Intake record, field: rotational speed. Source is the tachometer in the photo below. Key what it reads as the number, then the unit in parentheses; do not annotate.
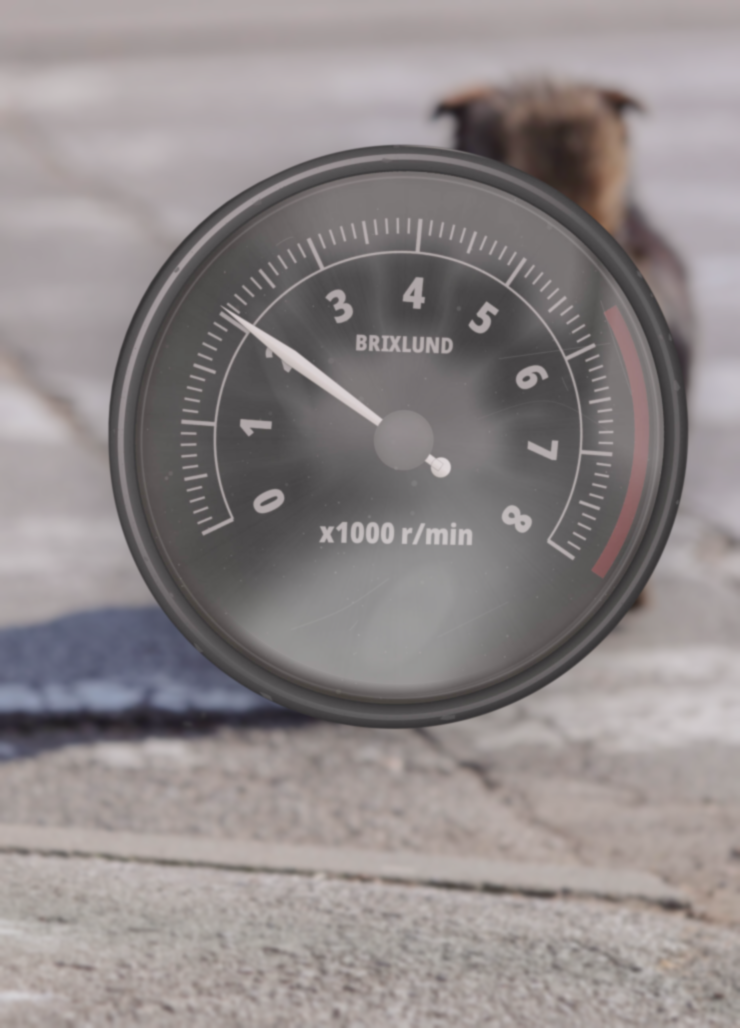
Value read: 2050 (rpm)
